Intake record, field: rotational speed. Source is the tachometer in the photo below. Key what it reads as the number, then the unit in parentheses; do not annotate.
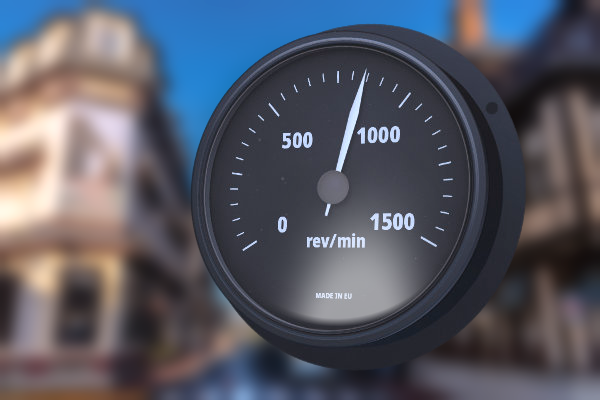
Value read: 850 (rpm)
